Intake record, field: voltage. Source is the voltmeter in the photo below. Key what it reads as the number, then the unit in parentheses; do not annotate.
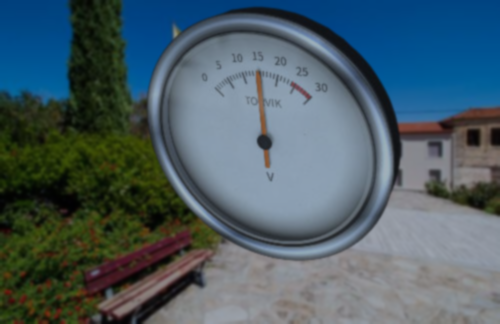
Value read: 15 (V)
